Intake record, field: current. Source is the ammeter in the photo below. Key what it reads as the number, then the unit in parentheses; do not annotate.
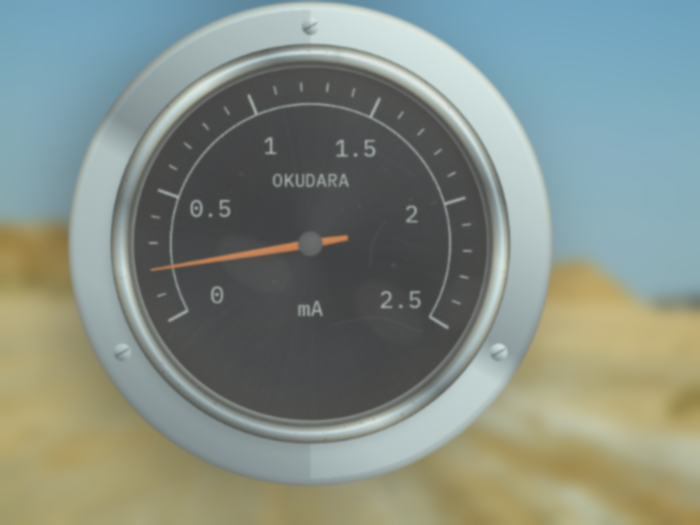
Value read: 0.2 (mA)
